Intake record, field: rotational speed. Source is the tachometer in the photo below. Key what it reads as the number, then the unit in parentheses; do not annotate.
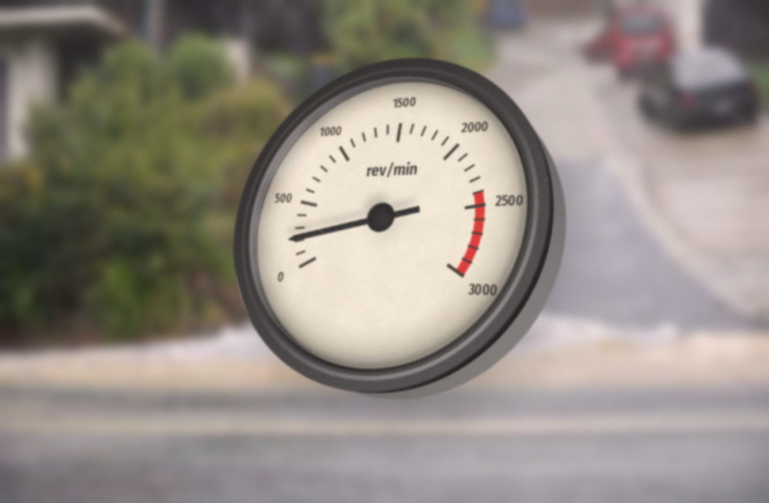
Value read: 200 (rpm)
